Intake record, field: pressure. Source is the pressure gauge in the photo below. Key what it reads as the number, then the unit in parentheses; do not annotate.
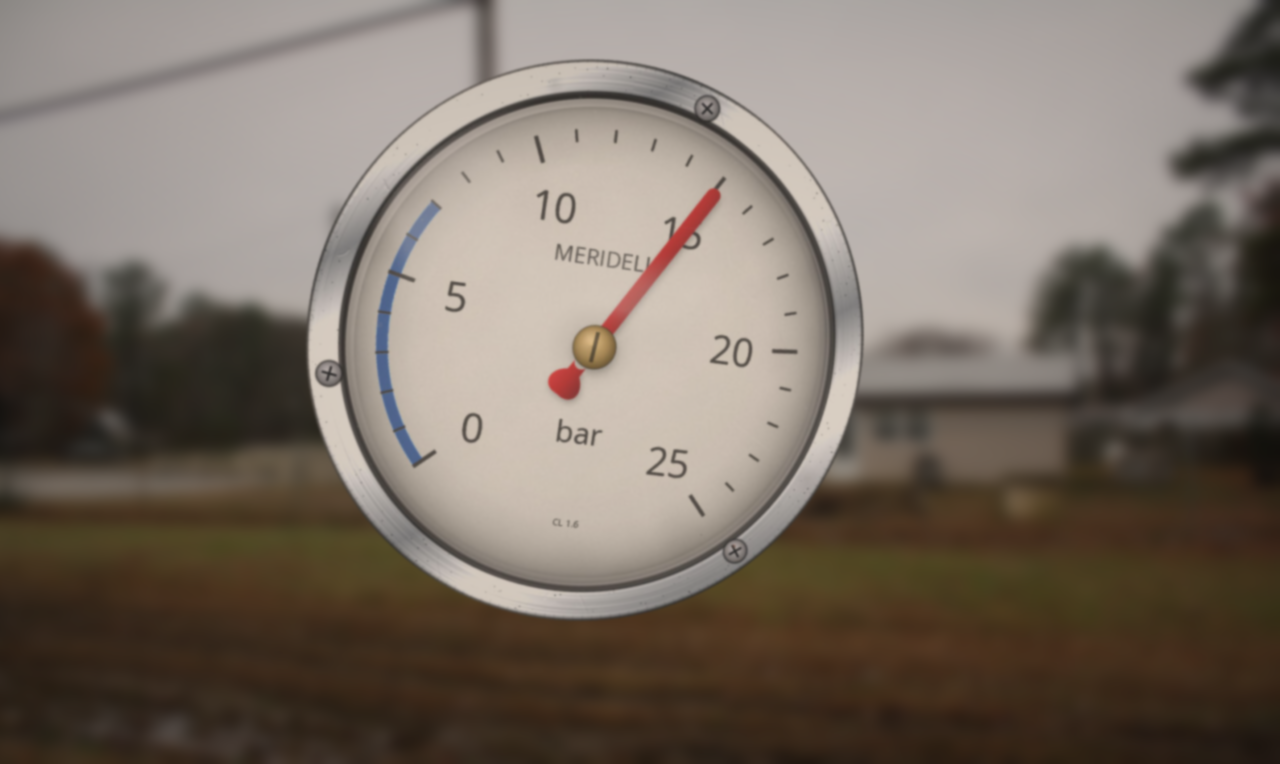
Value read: 15 (bar)
